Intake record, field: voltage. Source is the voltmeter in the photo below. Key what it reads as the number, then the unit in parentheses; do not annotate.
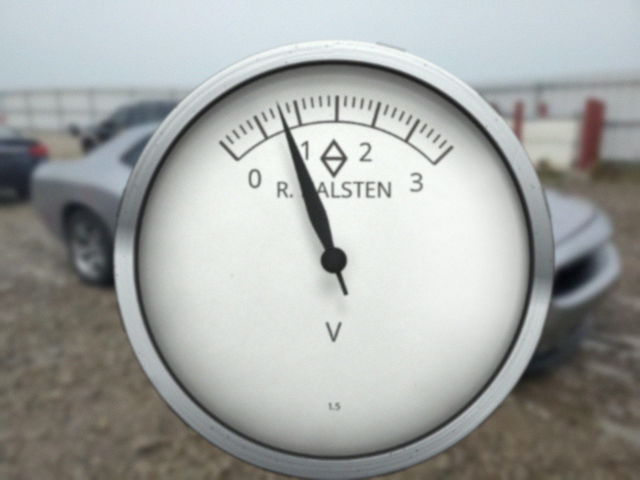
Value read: 0.8 (V)
